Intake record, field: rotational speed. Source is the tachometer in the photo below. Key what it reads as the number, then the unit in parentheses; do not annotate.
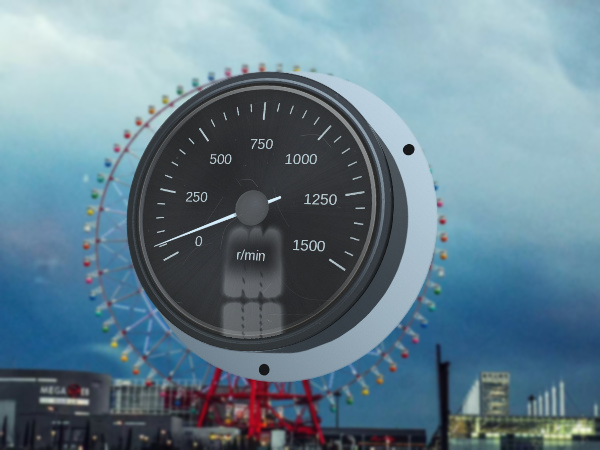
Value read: 50 (rpm)
